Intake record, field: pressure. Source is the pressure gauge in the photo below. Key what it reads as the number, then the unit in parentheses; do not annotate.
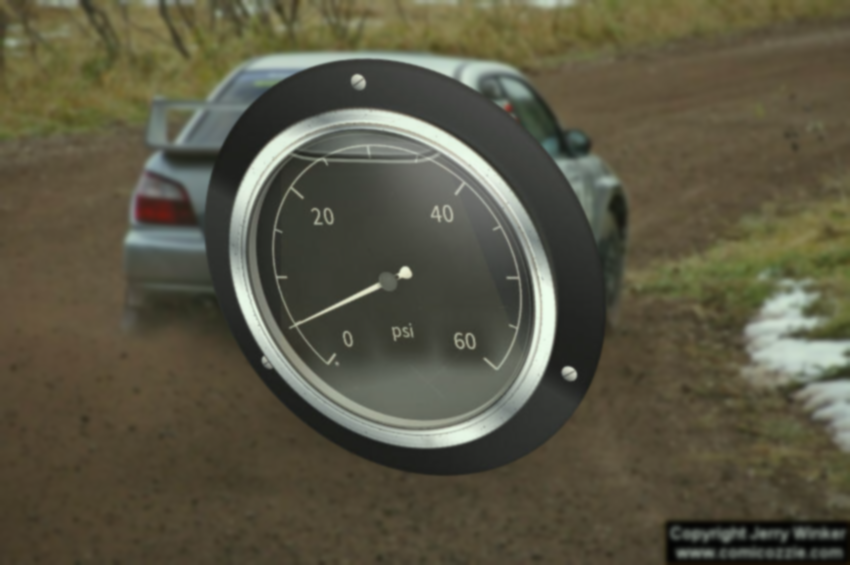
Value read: 5 (psi)
